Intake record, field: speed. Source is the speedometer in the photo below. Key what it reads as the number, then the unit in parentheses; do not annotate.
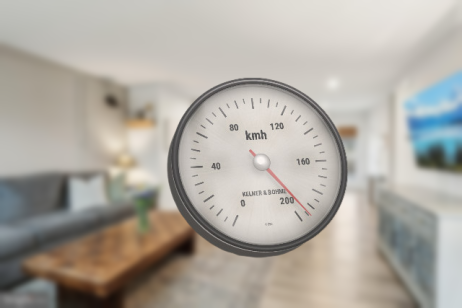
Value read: 195 (km/h)
